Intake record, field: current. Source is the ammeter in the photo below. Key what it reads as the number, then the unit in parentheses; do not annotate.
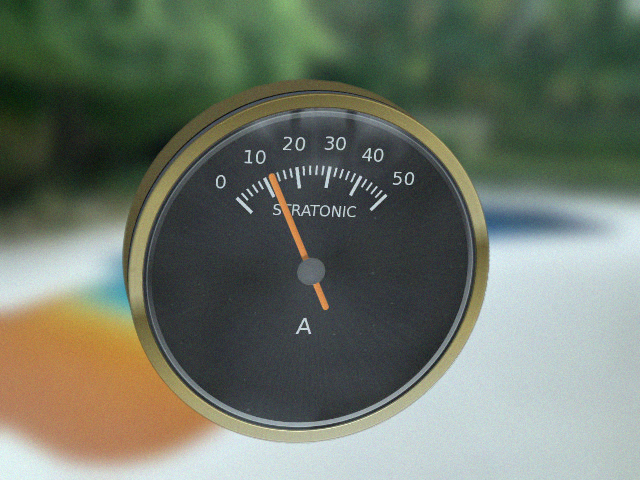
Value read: 12 (A)
